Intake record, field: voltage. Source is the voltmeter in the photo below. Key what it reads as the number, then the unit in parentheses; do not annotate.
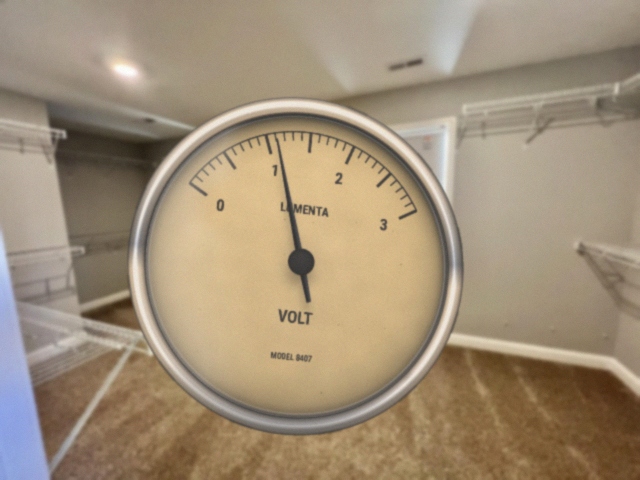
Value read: 1.1 (V)
